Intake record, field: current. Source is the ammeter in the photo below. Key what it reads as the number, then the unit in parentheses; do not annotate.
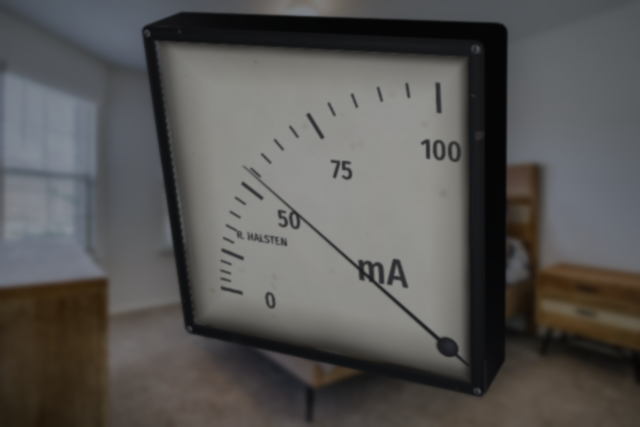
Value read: 55 (mA)
